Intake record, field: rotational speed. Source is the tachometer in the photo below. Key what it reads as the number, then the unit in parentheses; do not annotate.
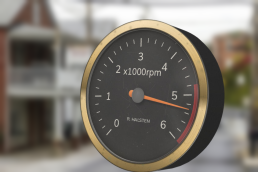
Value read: 5300 (rpm)
